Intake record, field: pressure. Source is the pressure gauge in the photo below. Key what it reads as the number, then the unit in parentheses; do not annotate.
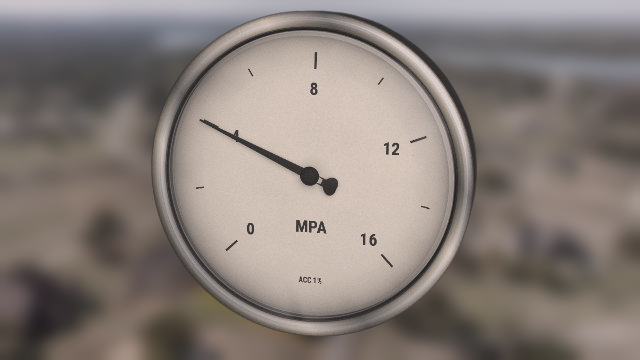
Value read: 4 (MPa)
